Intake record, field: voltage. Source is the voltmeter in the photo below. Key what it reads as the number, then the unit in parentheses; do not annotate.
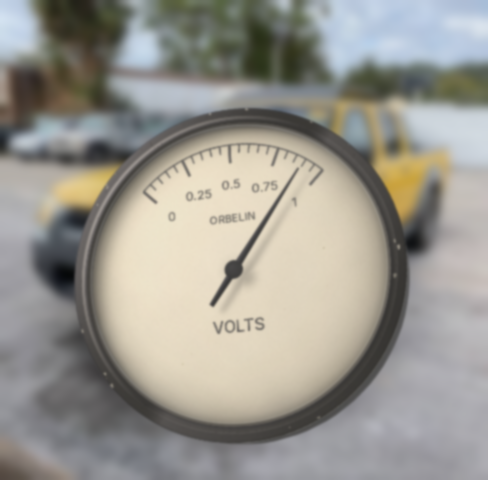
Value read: 0.9 (V)
